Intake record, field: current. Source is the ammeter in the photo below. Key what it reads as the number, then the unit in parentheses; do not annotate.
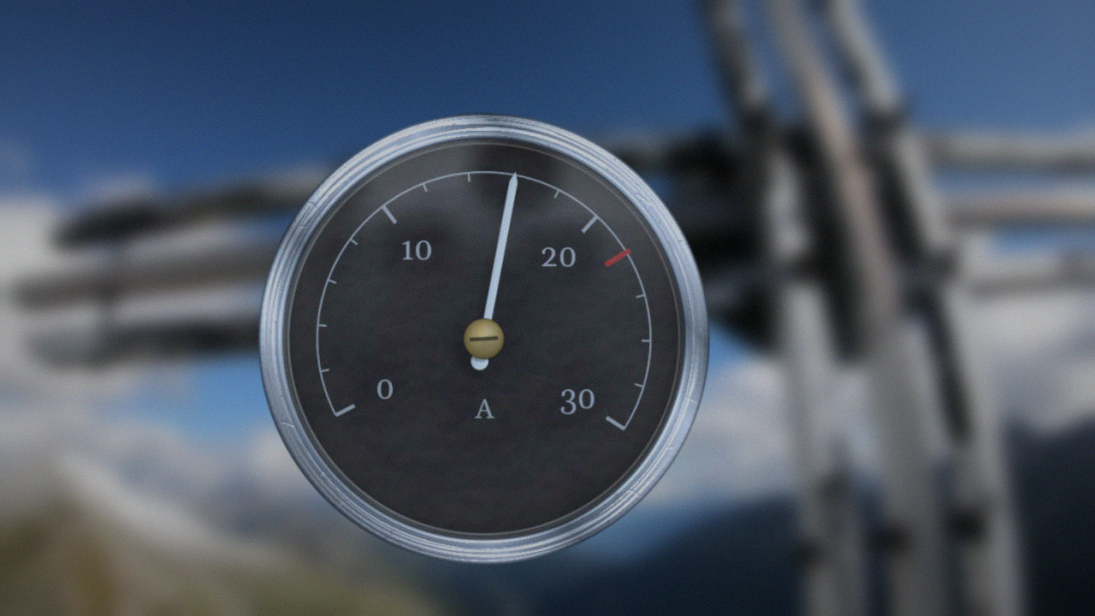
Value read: 16 (A)
